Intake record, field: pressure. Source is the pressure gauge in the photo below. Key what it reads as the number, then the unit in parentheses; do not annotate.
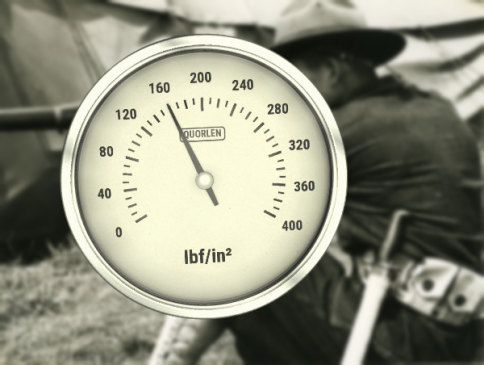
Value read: 160 (psi)
